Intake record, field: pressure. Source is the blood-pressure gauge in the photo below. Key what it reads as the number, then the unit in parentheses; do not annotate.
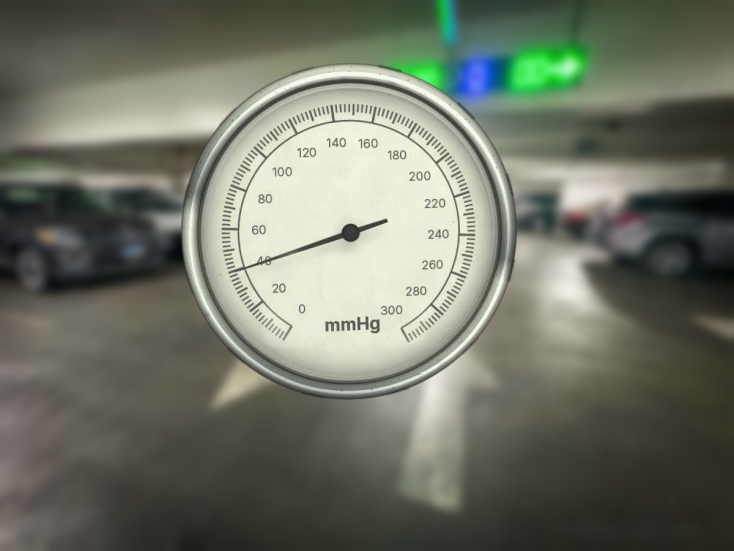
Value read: 40 (mmHg)
